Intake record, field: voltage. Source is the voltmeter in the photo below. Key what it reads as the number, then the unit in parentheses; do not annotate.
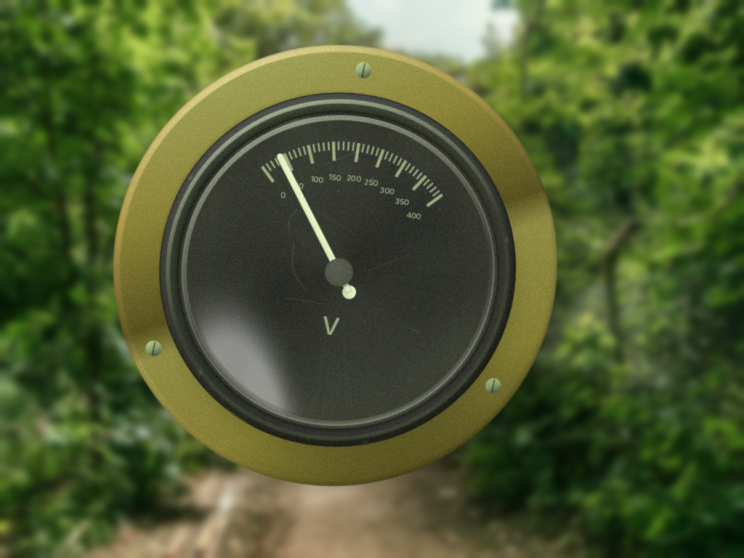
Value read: 40 (V)
